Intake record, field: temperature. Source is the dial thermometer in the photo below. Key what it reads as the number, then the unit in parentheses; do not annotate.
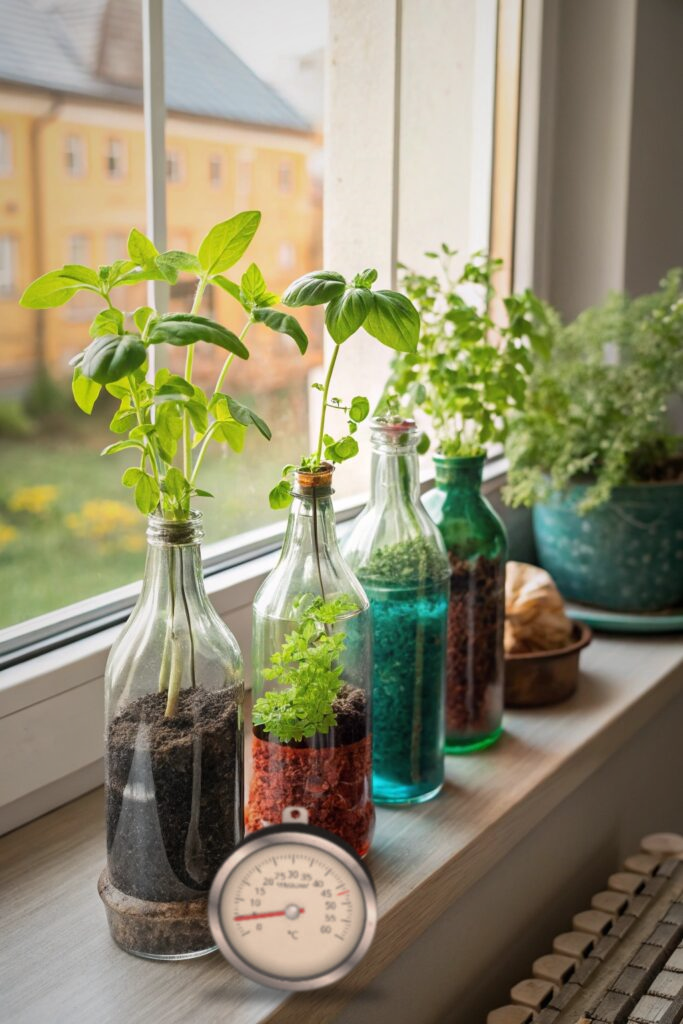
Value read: 5 (°C)
